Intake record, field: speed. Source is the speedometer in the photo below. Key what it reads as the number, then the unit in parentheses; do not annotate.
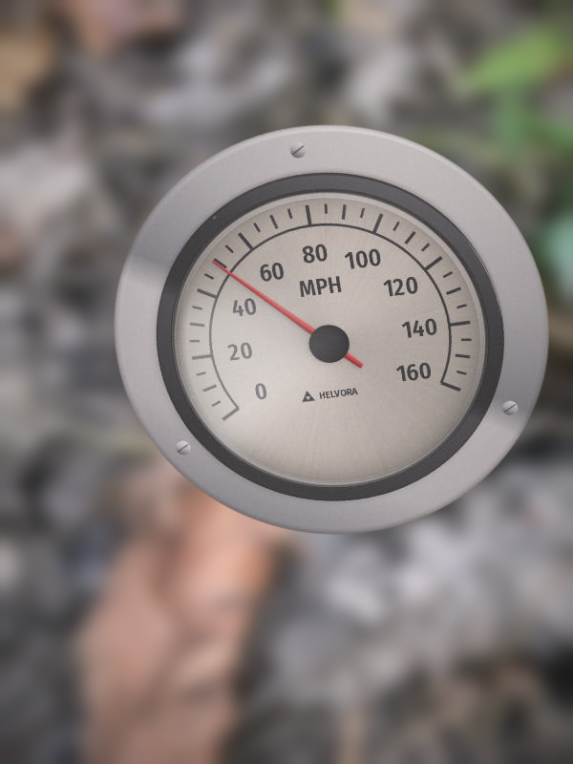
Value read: 50 (mph)
